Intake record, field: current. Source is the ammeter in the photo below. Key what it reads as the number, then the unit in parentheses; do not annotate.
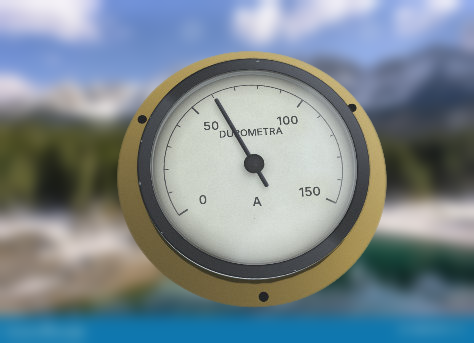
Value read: 60 (A)
